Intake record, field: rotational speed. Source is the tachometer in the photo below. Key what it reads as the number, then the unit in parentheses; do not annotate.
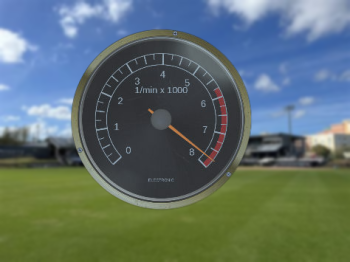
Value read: 7750 (rpm)
